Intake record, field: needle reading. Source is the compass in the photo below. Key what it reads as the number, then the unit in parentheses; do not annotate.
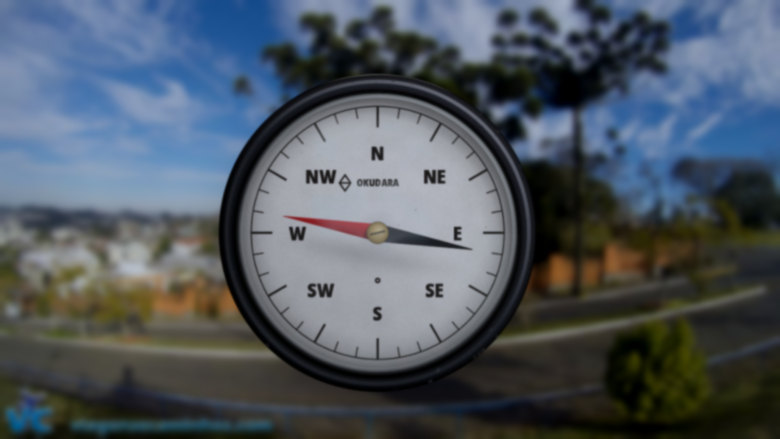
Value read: 280 (°)
